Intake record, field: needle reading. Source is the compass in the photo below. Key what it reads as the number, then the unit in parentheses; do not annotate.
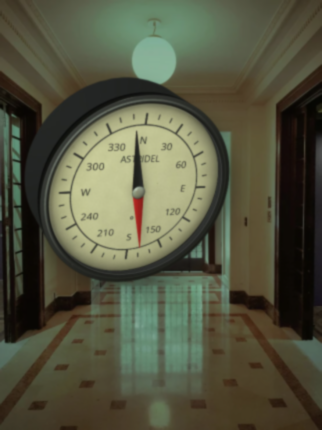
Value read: 170 (°)
